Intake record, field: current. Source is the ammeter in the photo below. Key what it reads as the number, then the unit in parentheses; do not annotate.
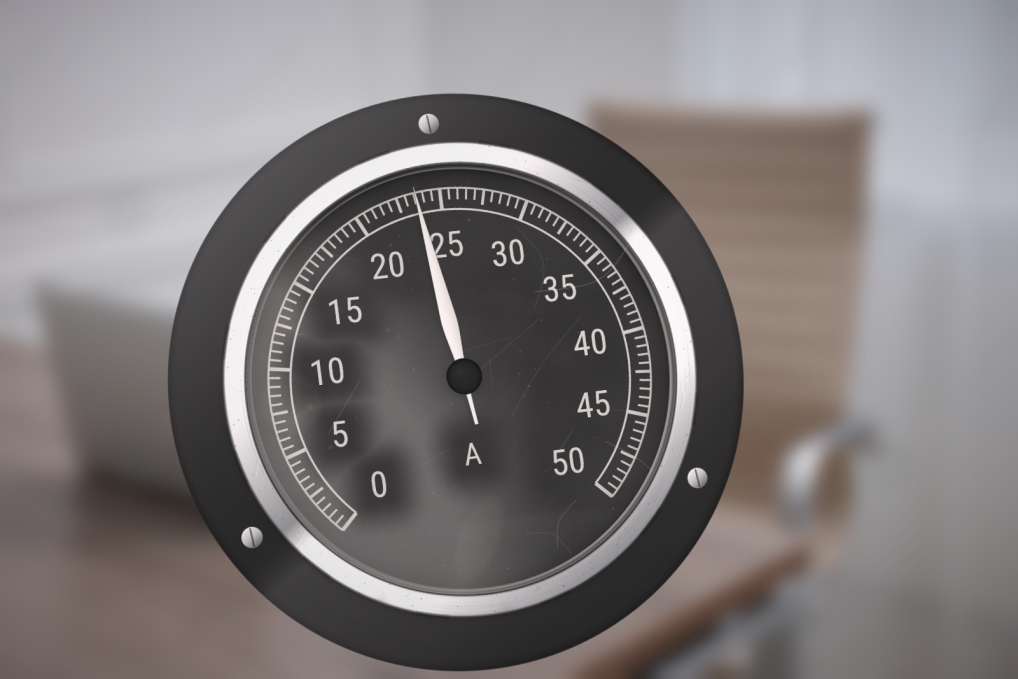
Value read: 23.5 (A)
